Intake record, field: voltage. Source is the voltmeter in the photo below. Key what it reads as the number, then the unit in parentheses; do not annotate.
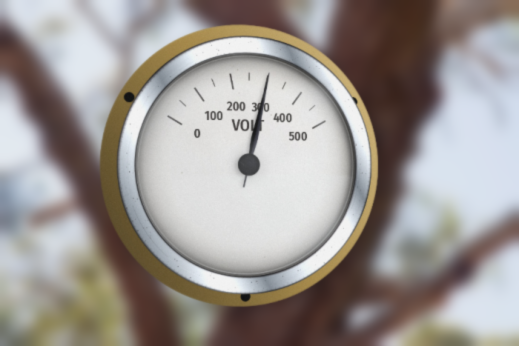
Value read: 300 (V)
